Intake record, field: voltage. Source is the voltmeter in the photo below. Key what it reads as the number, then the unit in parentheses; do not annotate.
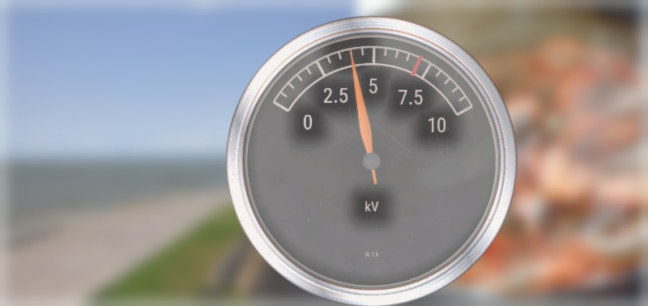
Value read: 4 (kV)
